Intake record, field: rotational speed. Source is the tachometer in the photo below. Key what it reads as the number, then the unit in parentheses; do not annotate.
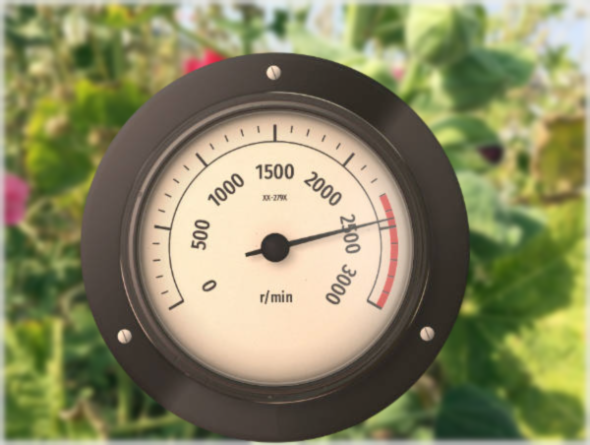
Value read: 2450 (rpm)
